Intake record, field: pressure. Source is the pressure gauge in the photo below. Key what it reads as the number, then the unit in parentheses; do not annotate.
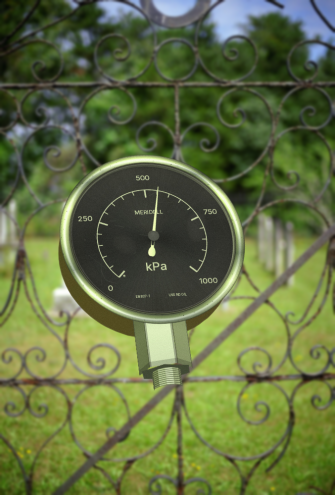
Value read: 550 (kPa)
